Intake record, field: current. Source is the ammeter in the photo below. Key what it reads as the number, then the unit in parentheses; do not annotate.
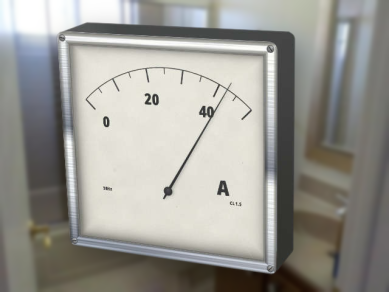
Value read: 42.5 (A)
